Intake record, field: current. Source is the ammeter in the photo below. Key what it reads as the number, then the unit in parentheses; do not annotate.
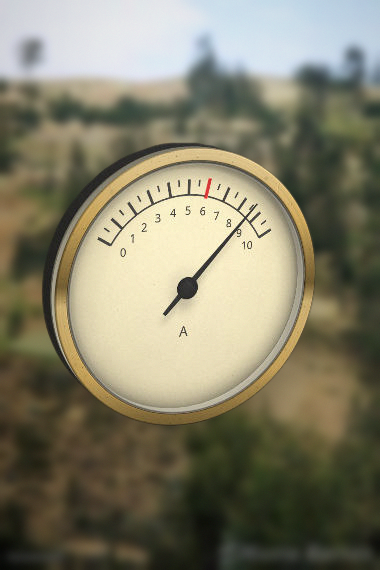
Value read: 8.5 (A)
